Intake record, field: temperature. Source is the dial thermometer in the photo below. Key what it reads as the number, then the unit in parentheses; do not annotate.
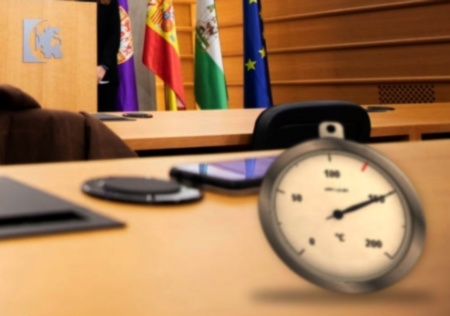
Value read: 150 (°C)
